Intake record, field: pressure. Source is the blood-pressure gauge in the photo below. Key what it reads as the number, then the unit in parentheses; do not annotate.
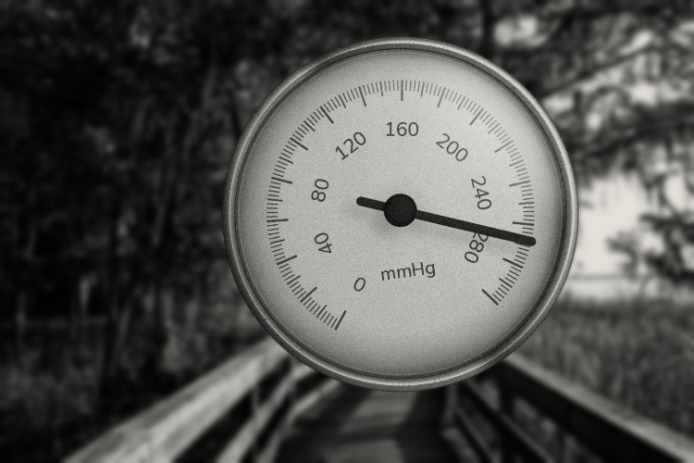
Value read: 268 (mmHg)
